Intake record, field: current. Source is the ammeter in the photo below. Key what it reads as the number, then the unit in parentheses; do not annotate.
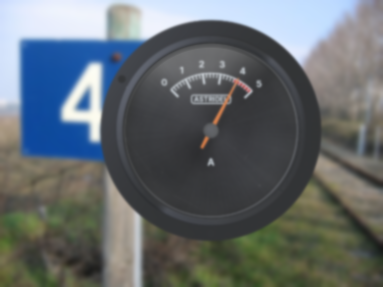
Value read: 4 (A)
